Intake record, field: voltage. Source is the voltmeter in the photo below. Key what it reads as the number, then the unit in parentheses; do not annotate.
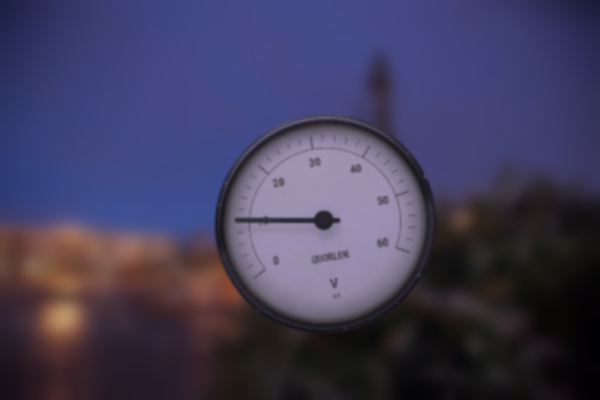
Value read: 10 (V)
